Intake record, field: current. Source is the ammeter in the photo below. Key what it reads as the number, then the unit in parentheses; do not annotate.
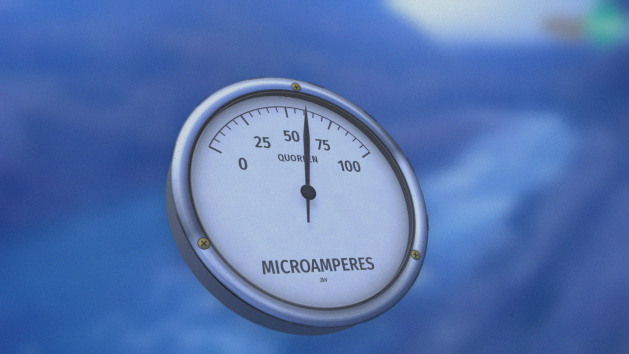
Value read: 60 (µA)
